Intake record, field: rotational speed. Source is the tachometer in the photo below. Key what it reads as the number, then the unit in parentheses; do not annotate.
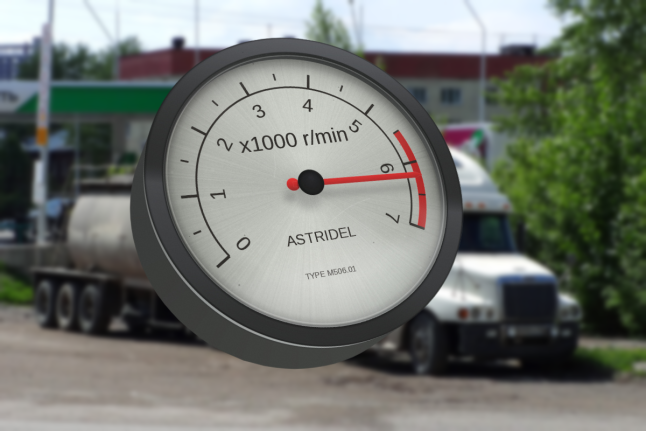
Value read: 6250 (rpm)
